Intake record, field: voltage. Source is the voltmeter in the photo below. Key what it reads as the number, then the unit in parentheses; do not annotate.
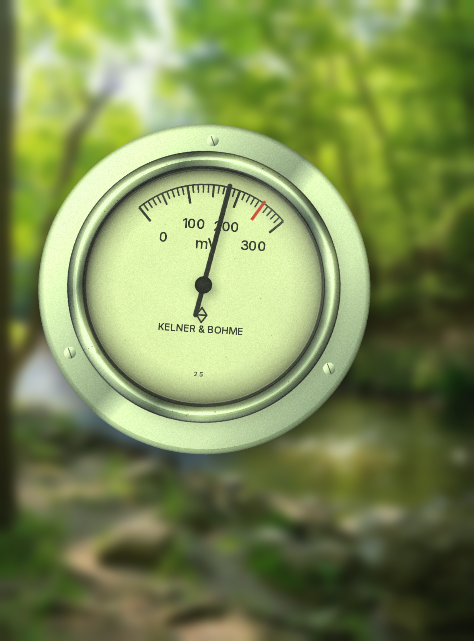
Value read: 180 (mV)
